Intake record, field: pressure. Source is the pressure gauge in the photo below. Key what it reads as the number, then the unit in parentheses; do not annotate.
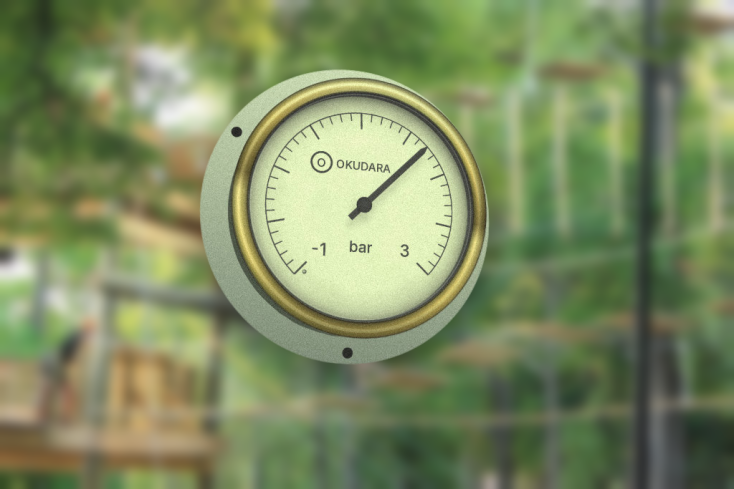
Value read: 1.7 (bar)
